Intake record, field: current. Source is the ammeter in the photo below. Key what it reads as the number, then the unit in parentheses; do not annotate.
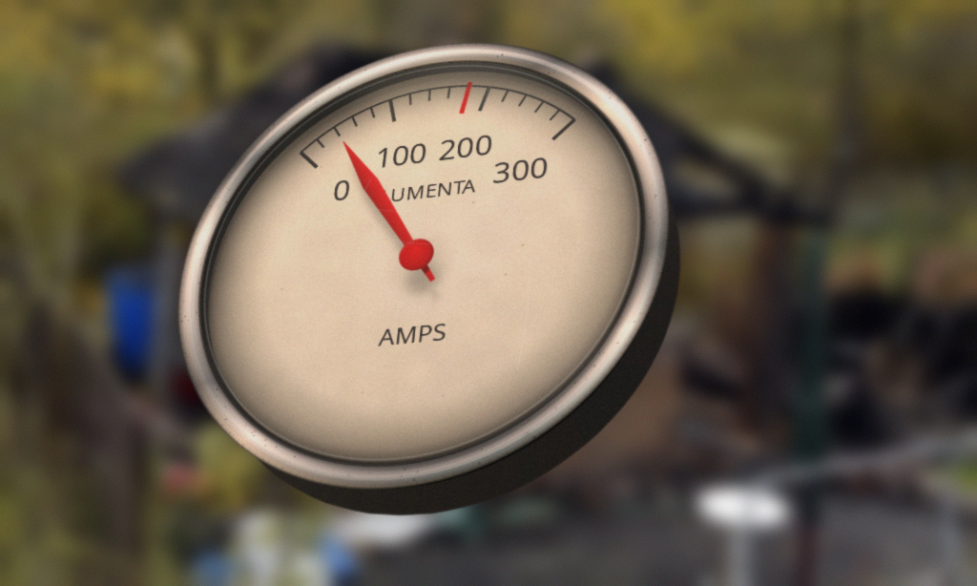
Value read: 40 (A)
